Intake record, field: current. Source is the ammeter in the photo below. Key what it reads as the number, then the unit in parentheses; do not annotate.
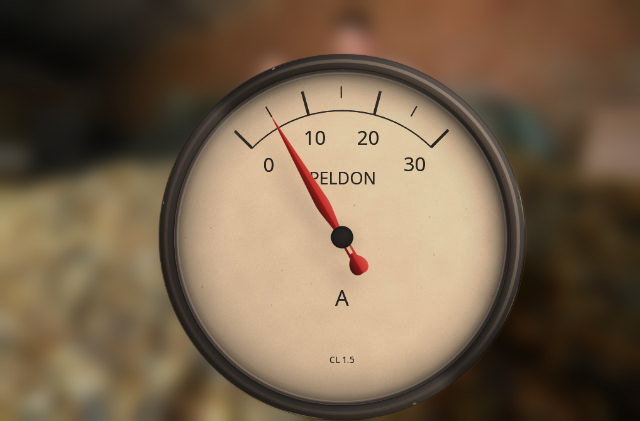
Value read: 5 (A)
